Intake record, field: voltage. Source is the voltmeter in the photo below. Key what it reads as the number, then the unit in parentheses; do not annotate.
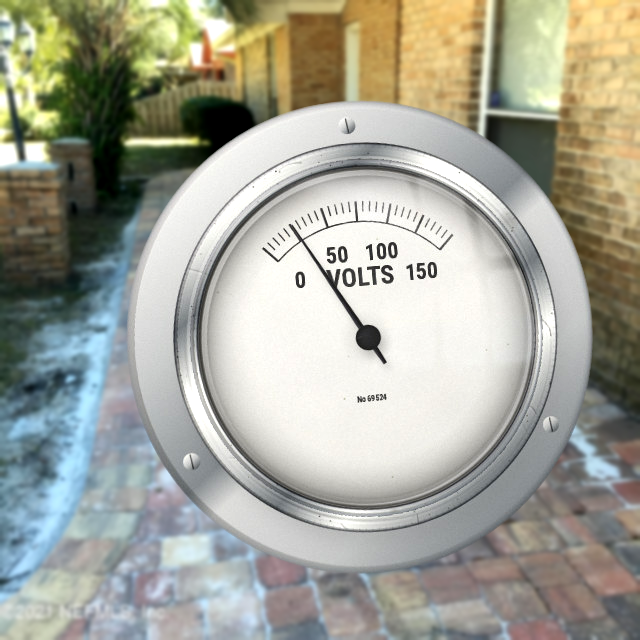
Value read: 25 (V)
